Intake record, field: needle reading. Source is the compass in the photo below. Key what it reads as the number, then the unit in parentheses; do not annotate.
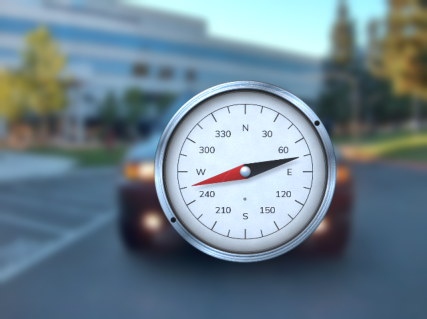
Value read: 255 (°)
